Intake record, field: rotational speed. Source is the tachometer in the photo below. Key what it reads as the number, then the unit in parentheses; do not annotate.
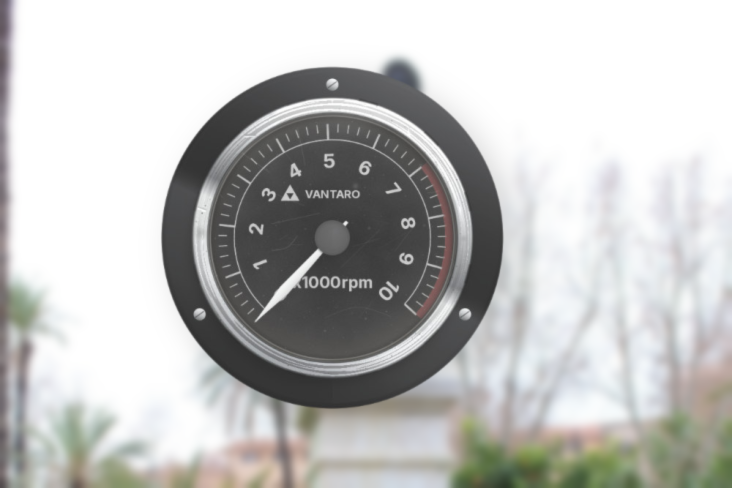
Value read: 0 (rpm)
